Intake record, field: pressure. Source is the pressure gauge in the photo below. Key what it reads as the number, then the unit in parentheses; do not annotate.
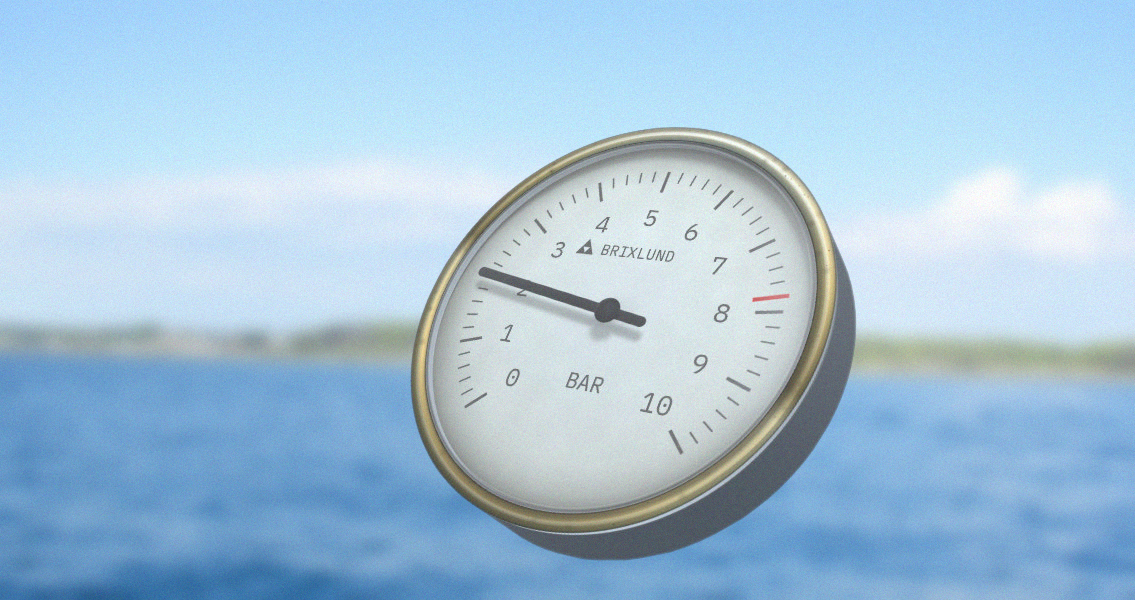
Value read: 2 (bar)
